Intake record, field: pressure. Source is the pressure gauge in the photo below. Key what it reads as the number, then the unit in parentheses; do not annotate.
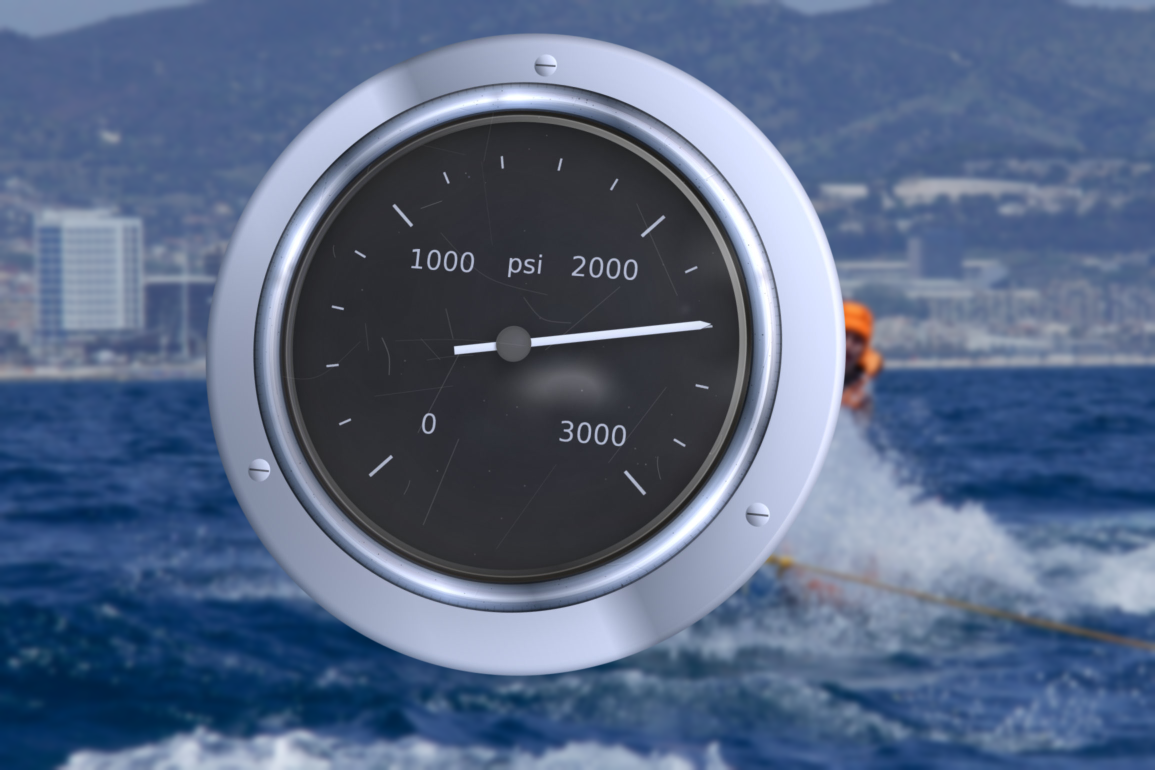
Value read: 2400 (psi)
